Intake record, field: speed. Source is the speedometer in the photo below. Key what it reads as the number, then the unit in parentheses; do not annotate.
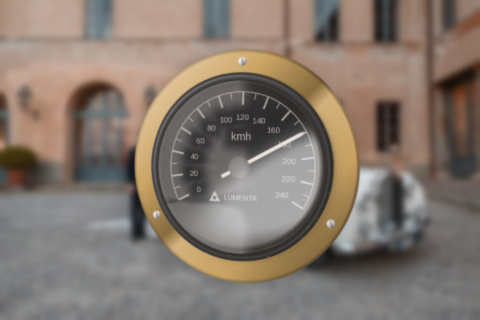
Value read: 180 (km/h)
